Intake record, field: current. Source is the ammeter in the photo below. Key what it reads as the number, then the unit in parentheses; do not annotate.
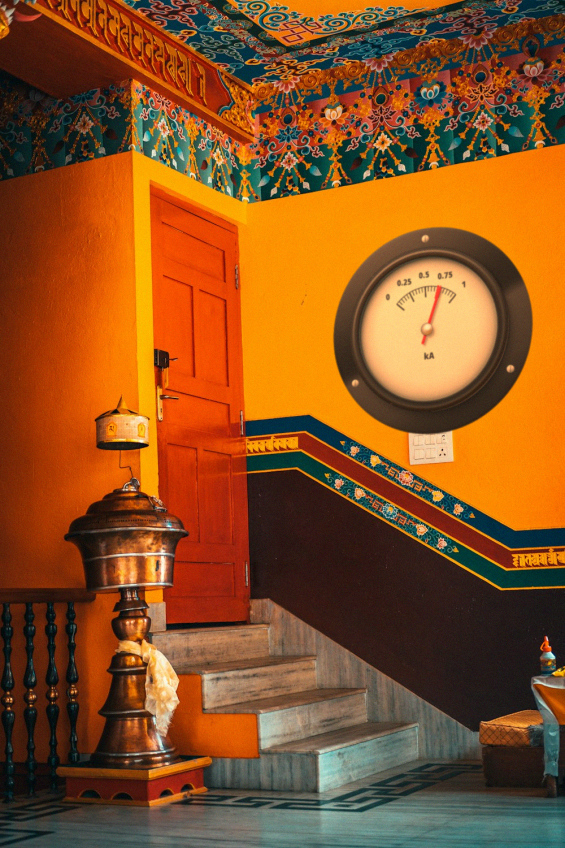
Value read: 0.75 (kA)
